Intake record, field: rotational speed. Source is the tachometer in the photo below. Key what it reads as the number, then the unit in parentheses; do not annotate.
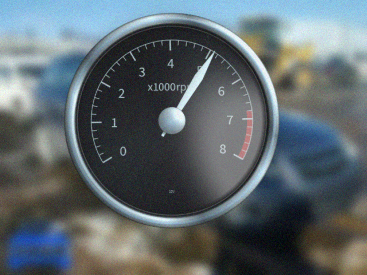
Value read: 5100 (rpm)
